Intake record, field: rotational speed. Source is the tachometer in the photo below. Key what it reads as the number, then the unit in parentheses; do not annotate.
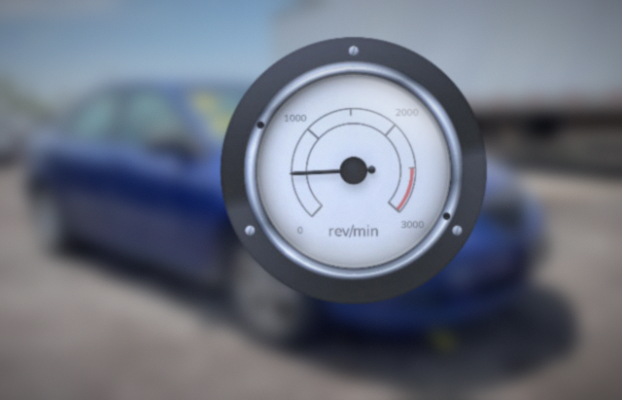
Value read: 500 (rpm)
